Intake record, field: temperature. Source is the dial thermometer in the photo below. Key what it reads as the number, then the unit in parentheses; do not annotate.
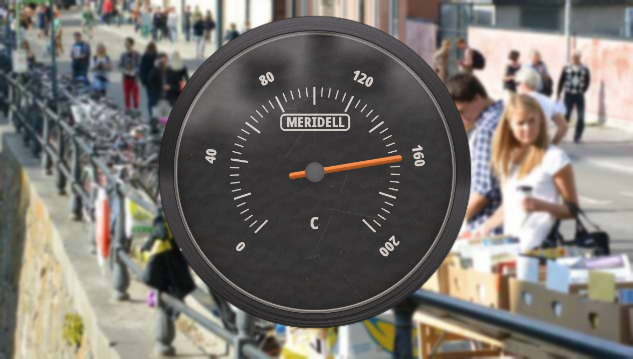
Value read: 160 (°C)
